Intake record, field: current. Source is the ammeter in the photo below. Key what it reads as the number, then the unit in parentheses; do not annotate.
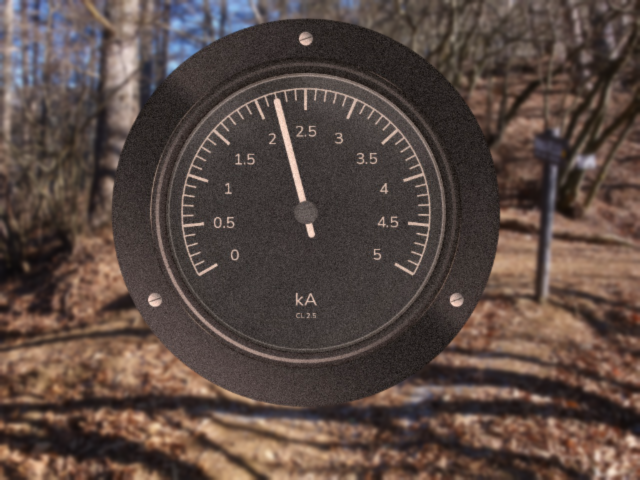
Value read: 2.2 (kA)
